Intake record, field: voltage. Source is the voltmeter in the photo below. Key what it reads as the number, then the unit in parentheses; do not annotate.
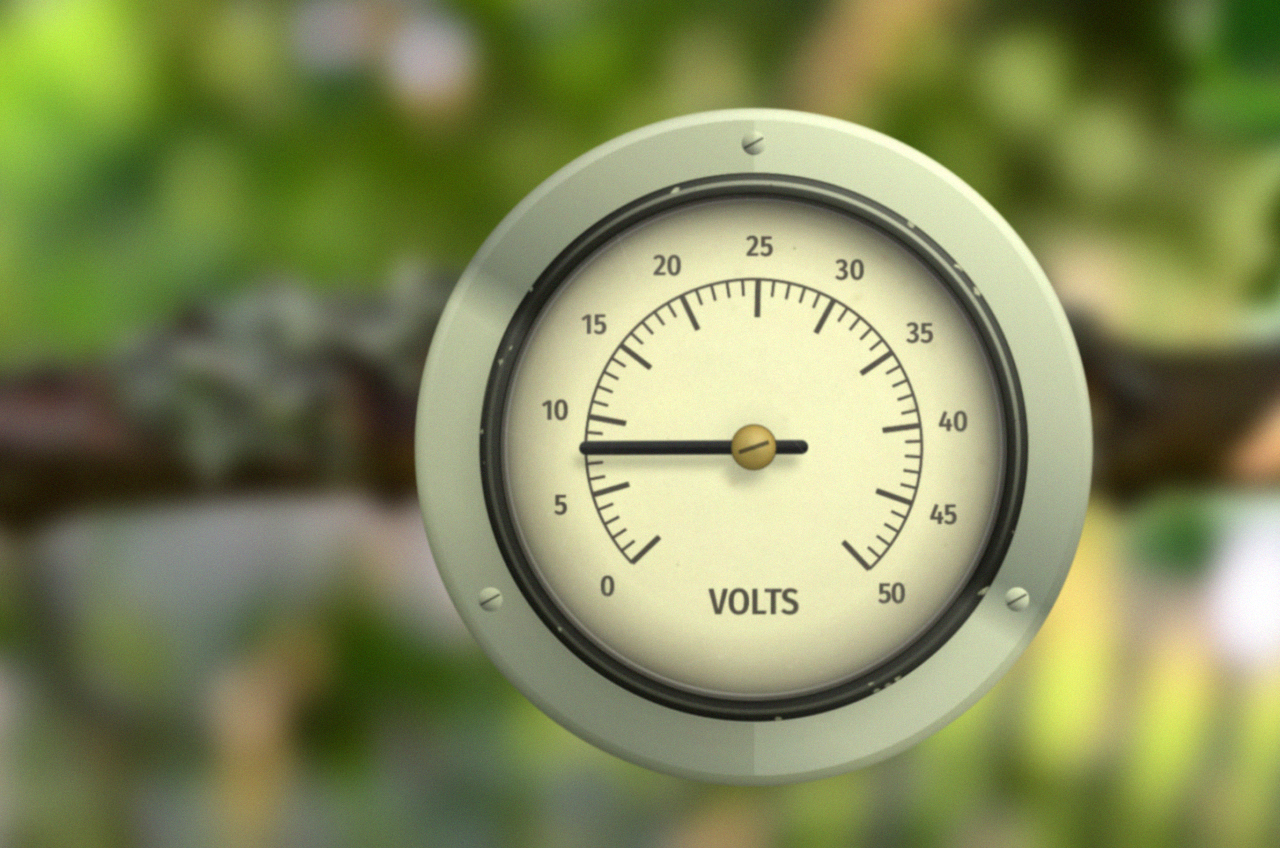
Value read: 8 (V)
